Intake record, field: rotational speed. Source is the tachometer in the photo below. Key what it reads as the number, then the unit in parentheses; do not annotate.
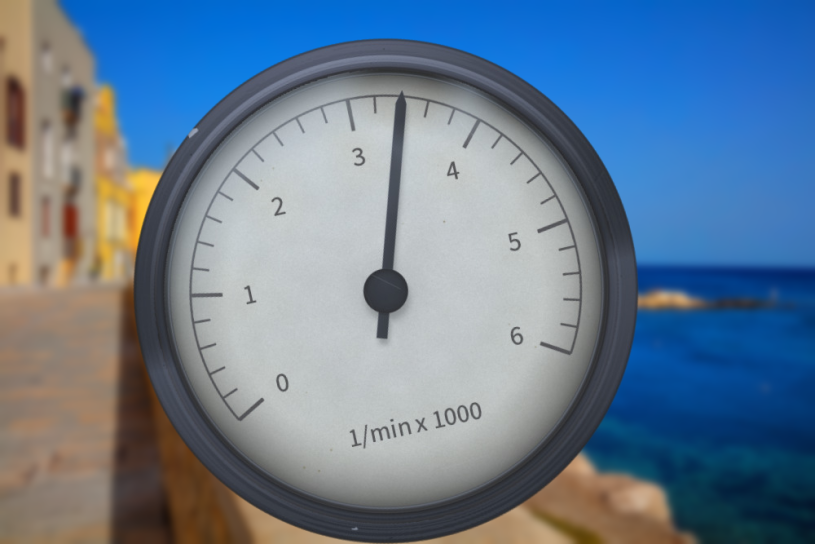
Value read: 3400 (rpm)
